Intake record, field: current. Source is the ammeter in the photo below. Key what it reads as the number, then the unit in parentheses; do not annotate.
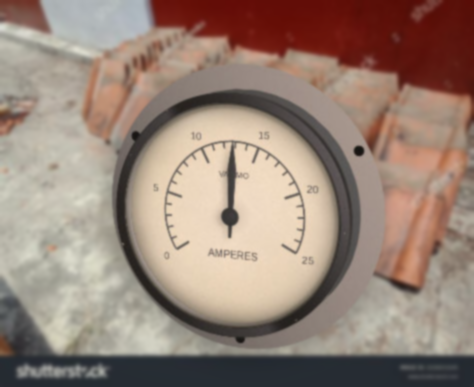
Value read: 13 (A)
